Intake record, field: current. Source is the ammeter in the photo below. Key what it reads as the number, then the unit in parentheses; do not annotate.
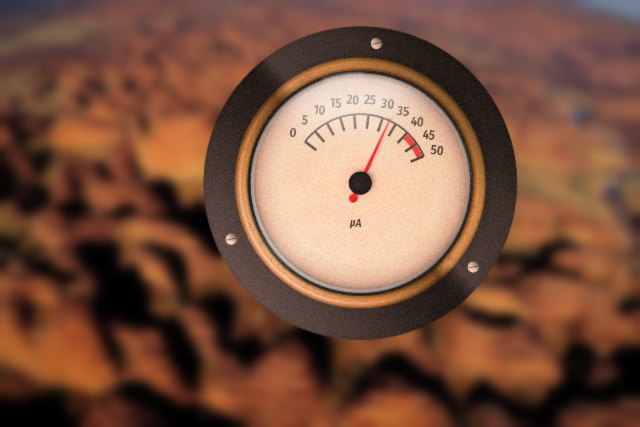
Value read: 32.5 (µA)
